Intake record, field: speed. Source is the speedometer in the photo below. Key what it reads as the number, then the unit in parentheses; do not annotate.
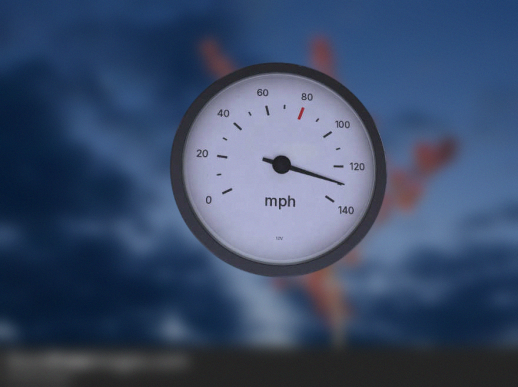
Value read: 130 (mph)
